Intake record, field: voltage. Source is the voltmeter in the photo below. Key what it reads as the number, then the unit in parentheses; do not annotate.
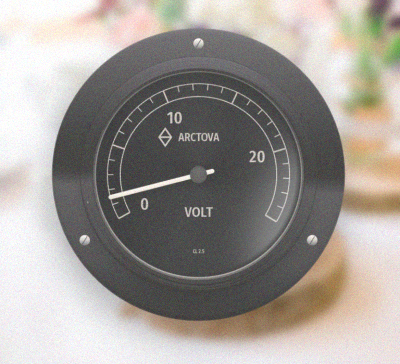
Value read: 1.5 (V)
